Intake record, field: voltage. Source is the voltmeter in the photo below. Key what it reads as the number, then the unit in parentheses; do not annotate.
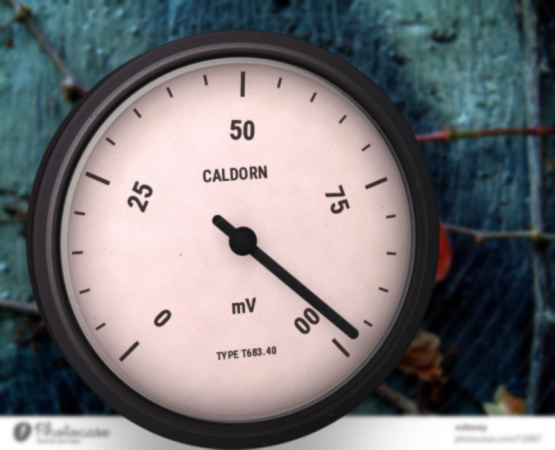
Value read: 97.5 (mV)
